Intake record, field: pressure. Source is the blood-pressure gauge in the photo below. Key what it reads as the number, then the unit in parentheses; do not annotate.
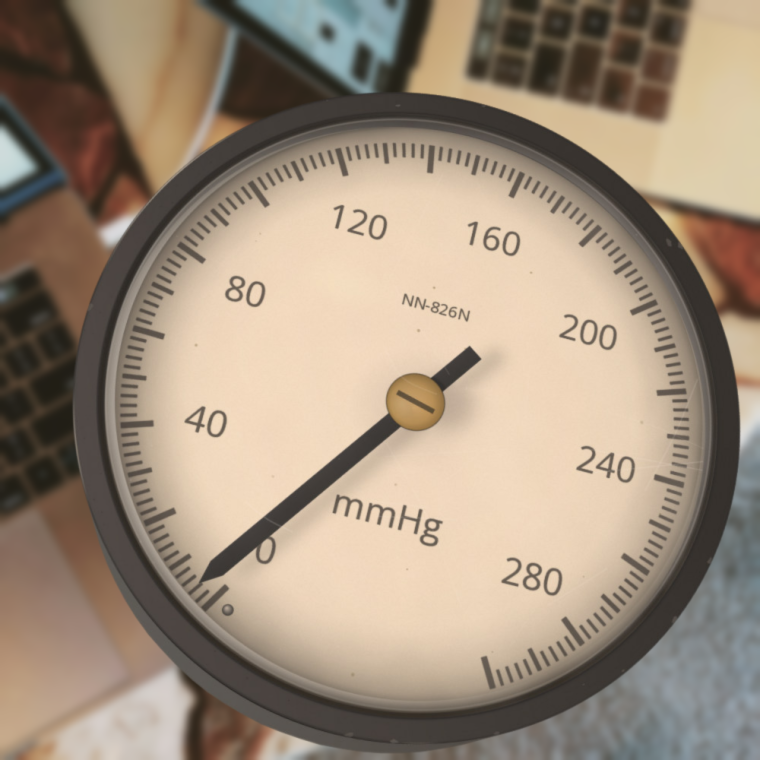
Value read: 4 (mmHg)
